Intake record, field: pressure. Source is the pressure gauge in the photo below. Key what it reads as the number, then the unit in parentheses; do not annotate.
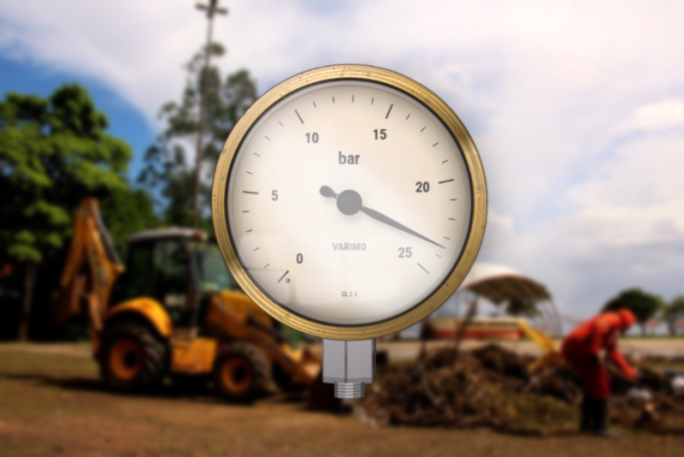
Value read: 23.5 (bar)
